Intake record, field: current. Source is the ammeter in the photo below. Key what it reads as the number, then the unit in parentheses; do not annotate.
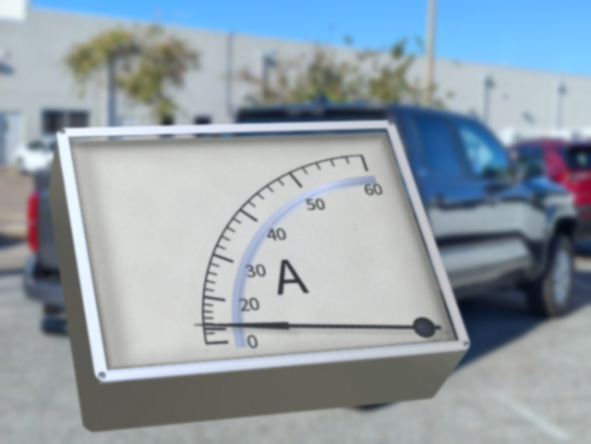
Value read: 10 (A)
